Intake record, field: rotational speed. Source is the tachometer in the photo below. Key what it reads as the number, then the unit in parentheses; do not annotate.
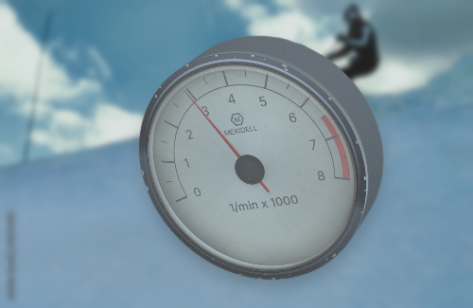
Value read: 3000 (rpm)
